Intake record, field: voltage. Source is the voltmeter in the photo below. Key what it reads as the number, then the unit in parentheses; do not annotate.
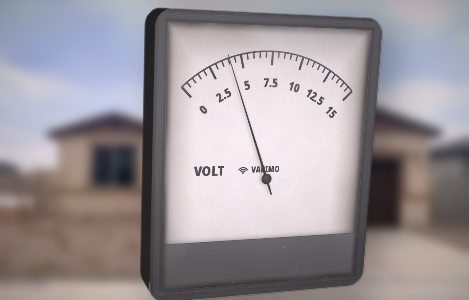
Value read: 4 (V)
